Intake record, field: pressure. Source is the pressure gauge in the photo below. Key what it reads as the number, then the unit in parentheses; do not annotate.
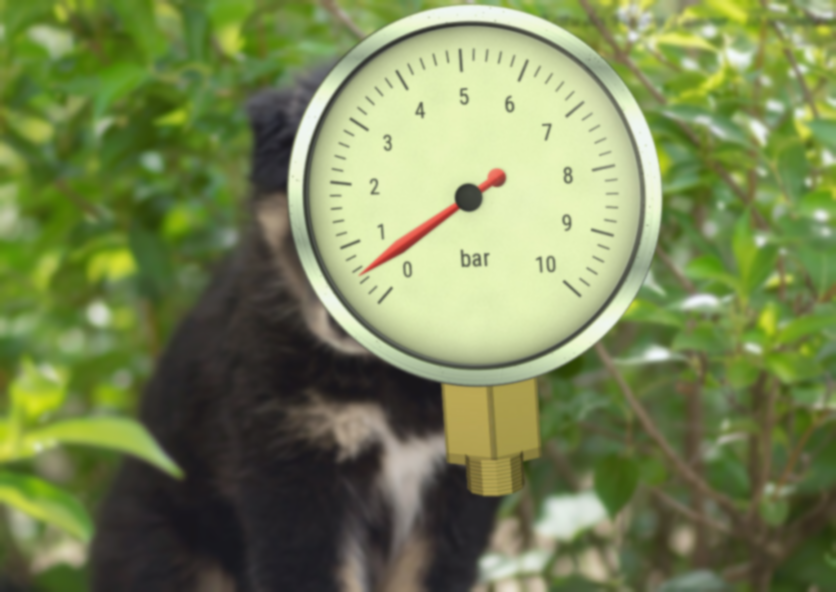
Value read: 0.5 (bar)
